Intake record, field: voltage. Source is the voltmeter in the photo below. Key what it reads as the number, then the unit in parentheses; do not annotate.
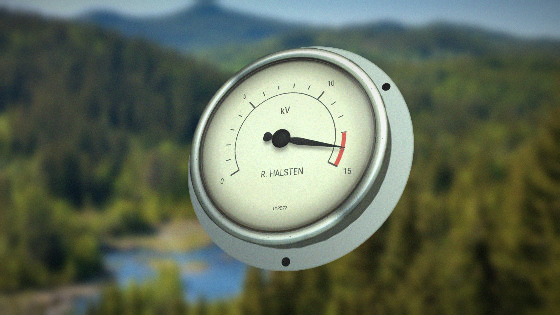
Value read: 14 (kV)
